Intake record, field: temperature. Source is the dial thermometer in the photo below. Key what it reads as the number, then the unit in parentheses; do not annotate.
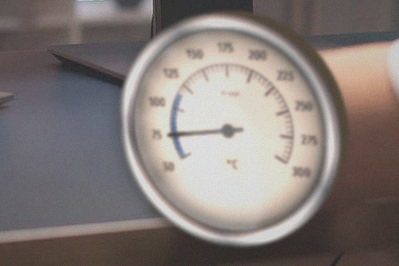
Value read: 75 (°C)
